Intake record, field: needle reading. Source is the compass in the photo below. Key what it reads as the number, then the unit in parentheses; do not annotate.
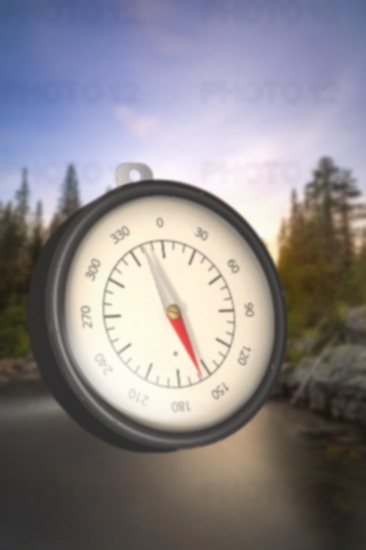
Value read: 160 (°)
